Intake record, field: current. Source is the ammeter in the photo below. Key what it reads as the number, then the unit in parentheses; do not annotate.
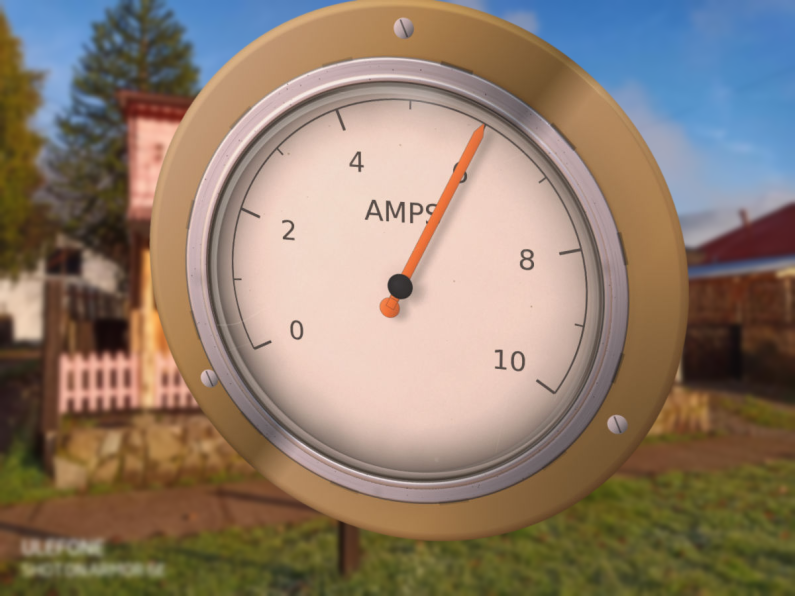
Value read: 6 (A)
